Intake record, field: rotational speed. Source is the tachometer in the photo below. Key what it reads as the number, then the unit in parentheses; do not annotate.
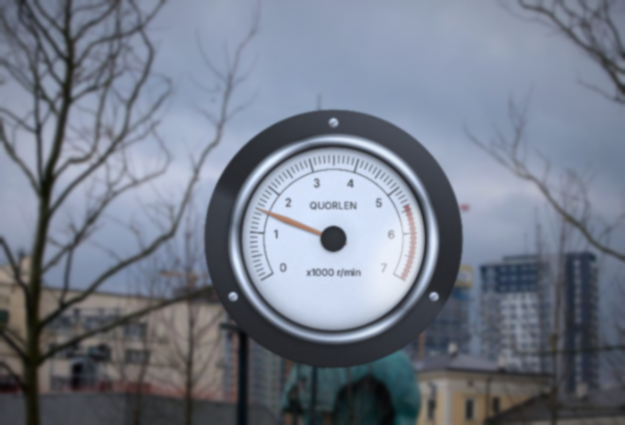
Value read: 1500 (rpm)
